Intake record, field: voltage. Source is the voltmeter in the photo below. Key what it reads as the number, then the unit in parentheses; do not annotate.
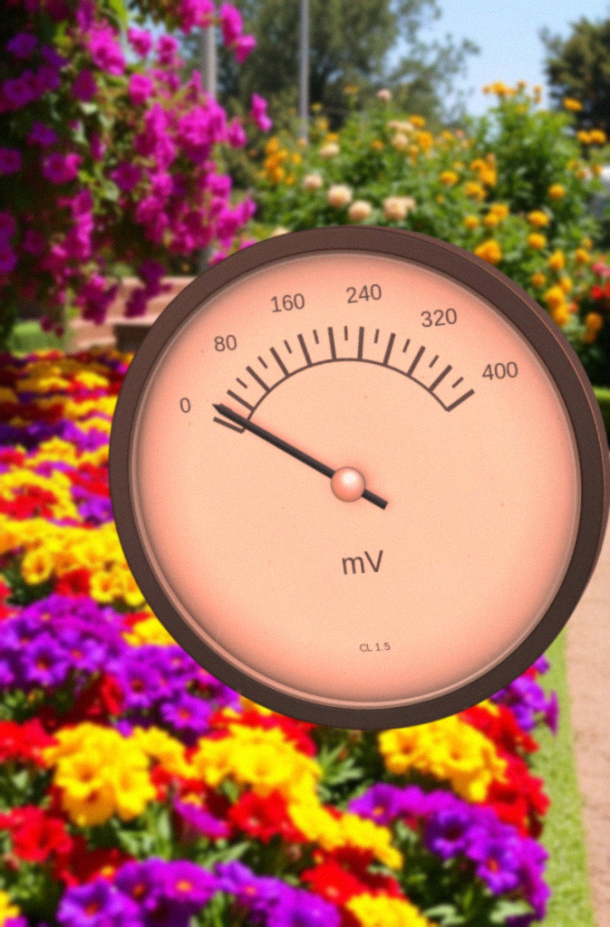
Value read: 20 (mV)
